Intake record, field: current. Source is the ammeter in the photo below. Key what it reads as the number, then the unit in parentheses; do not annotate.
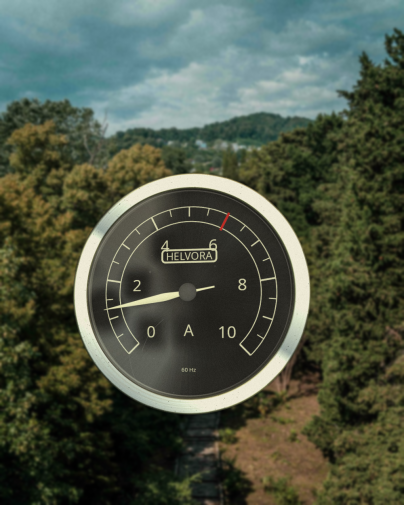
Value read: 1.25 (A)
